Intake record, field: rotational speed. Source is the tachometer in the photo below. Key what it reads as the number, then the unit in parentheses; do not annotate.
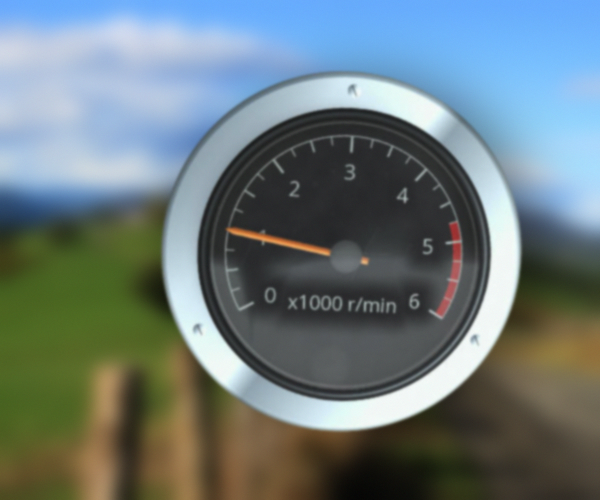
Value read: 1000 (rpm)
